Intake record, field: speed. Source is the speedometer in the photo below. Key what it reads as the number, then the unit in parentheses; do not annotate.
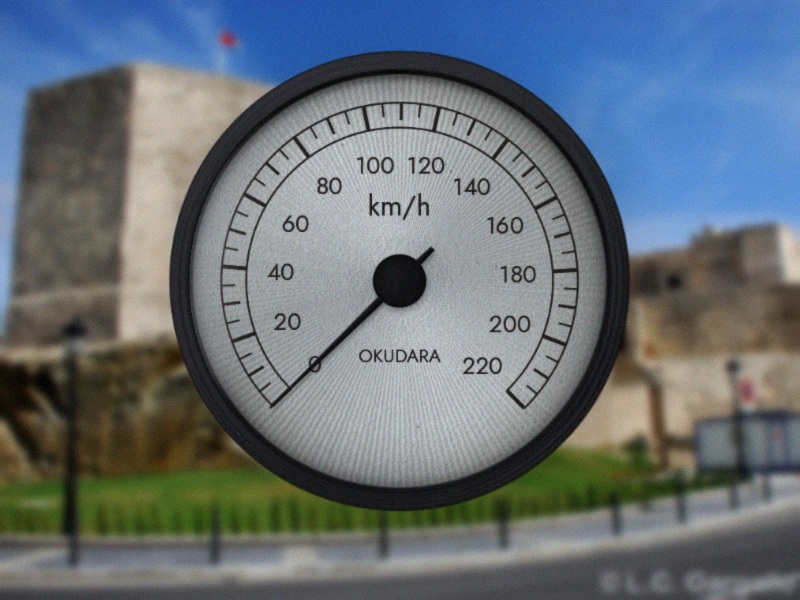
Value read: 0 (km/h)
